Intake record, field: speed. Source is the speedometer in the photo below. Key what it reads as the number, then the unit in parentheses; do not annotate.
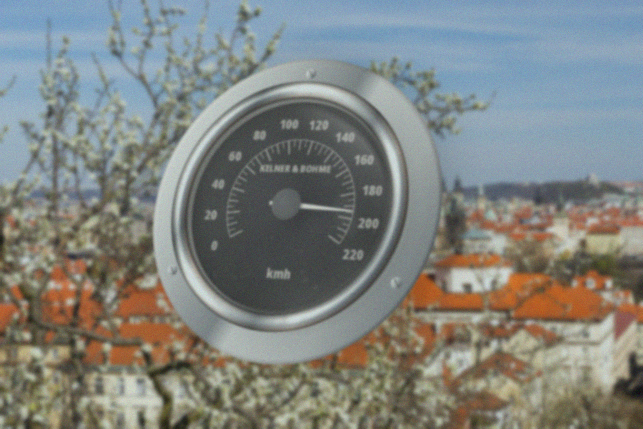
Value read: 195 (km/h)
